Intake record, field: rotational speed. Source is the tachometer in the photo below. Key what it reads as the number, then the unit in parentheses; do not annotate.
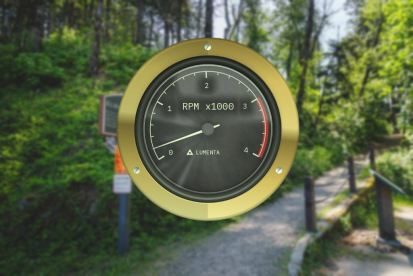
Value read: 200 (rpm)
